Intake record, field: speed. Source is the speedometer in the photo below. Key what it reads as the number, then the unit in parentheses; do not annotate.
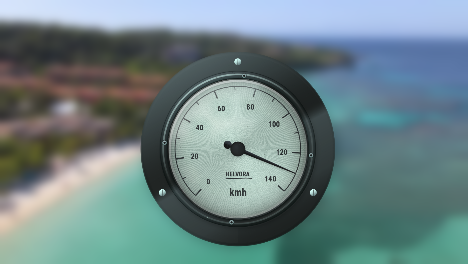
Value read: 130 (km/h)
